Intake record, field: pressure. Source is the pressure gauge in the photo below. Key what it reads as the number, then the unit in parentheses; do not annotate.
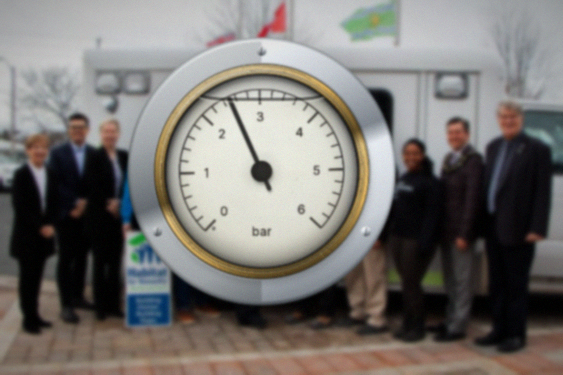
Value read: 2.5 (bar)
